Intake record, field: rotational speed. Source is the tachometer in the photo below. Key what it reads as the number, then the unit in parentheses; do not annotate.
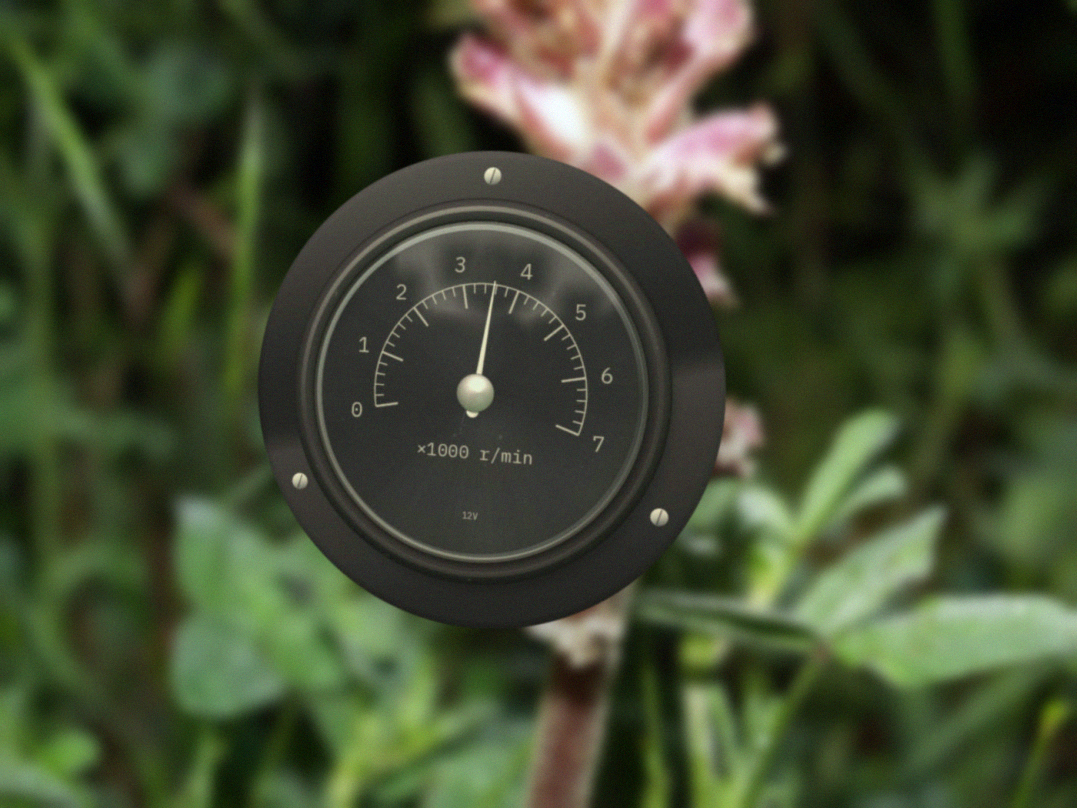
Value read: 3600 (rpm)
